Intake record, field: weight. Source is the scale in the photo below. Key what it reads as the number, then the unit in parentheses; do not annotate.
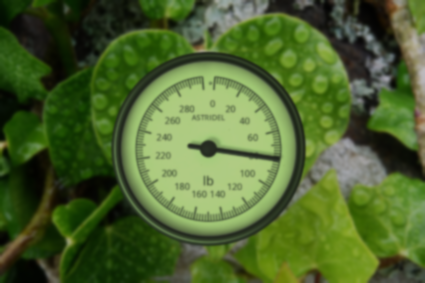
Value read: 80 (lb)
